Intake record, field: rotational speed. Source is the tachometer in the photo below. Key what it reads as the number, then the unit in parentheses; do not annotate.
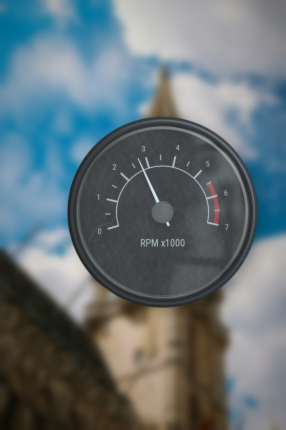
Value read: 2750 (rpm)
